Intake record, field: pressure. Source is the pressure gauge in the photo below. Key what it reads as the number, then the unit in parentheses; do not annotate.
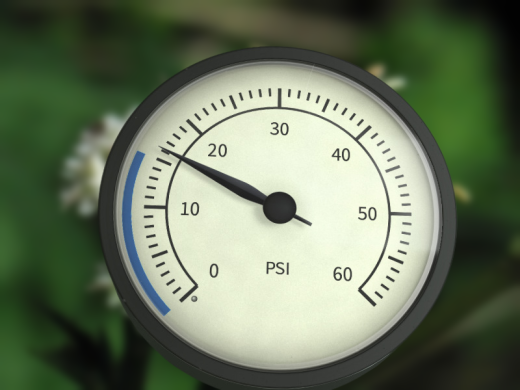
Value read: 16 (psi)
